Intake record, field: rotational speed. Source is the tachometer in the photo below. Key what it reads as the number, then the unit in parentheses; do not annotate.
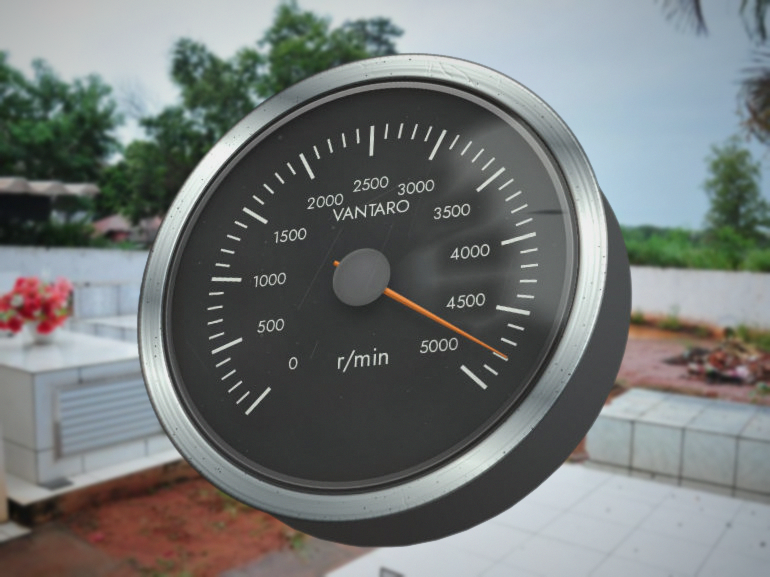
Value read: 4800 (rpm)
